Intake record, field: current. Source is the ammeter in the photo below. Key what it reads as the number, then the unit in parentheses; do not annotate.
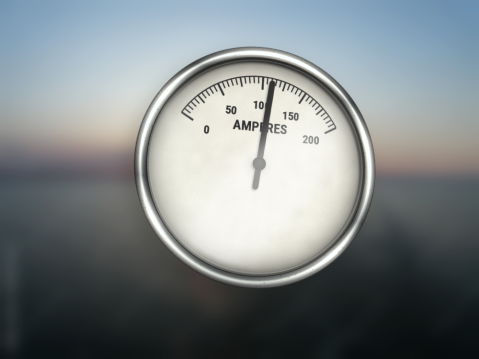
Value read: 110 (A)
